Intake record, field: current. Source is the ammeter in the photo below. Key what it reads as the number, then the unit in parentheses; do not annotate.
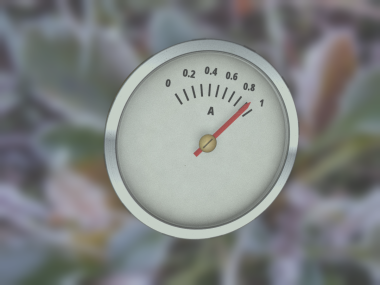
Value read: 0.9 (A)
